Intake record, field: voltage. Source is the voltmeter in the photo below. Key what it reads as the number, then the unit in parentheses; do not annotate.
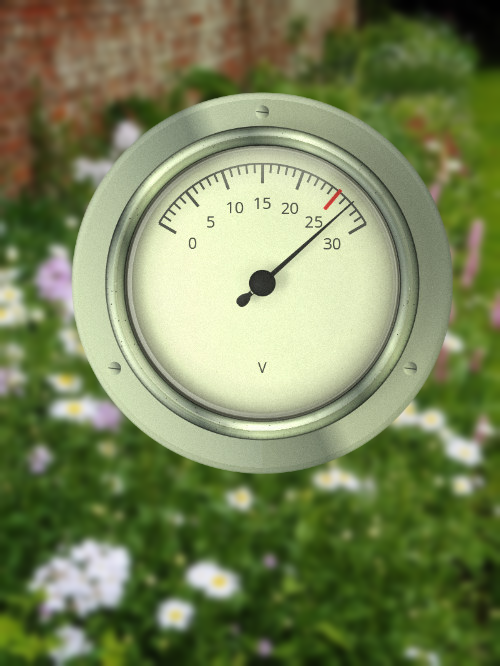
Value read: 27 (V)
